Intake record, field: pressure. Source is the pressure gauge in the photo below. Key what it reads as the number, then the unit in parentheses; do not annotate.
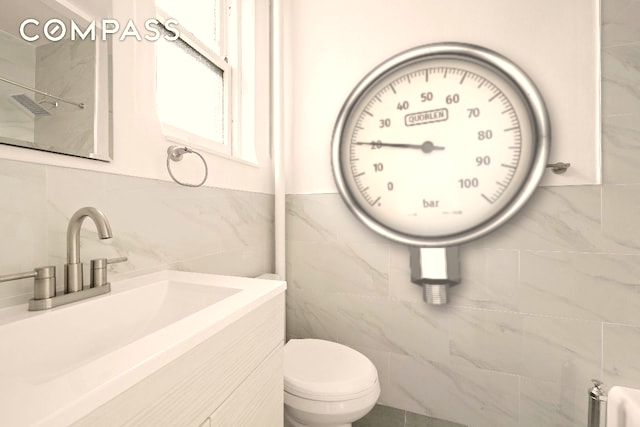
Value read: 20 (bar)
